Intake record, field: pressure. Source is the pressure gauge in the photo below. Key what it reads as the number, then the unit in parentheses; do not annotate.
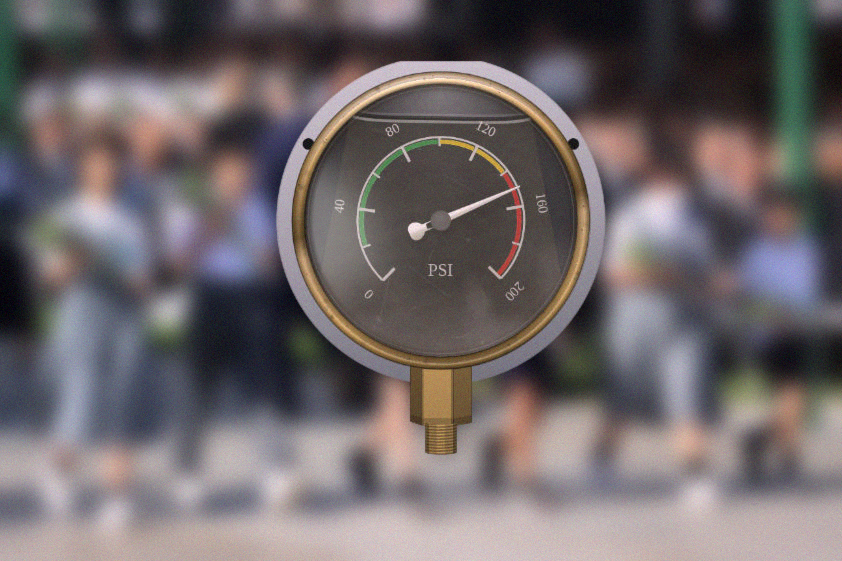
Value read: 150 (psi)
